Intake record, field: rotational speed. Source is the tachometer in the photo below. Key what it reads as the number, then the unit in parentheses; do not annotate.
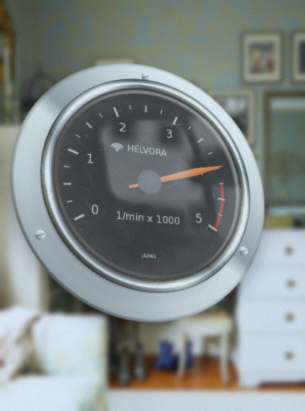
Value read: 4000 (rpm)
